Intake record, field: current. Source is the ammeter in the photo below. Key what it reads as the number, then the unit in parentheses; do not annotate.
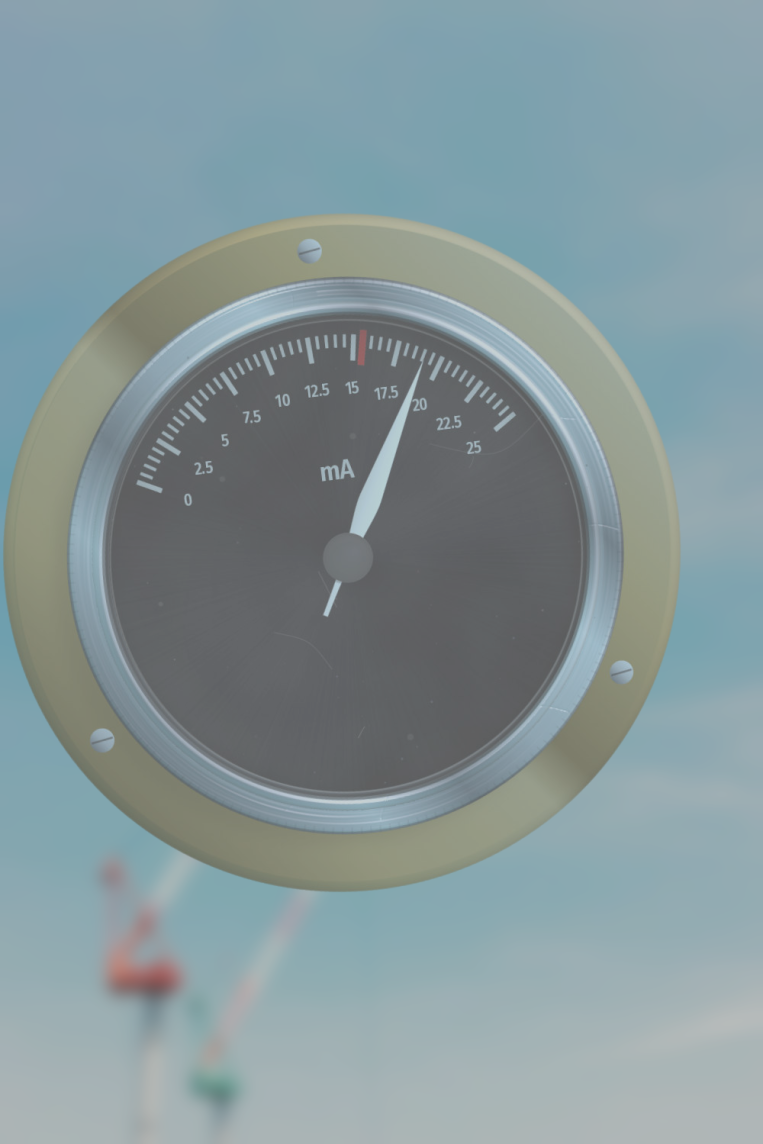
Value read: 19 (mA)
